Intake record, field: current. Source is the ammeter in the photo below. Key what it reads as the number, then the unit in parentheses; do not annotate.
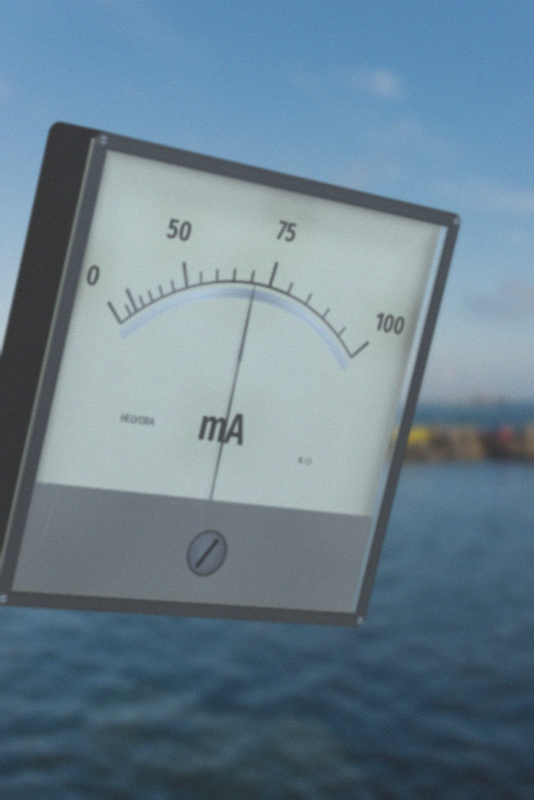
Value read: 70 (mA)
